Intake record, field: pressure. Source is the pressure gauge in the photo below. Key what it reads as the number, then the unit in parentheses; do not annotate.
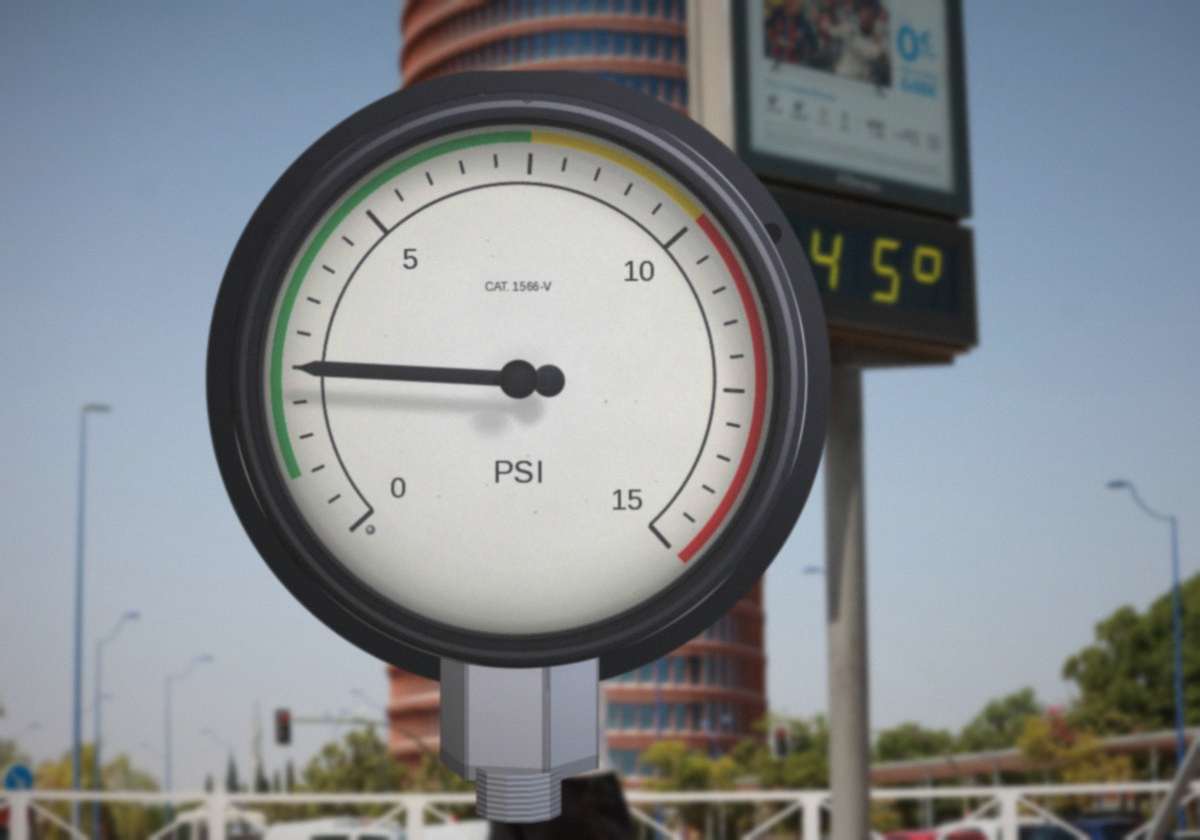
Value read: 2.5 (psi)
